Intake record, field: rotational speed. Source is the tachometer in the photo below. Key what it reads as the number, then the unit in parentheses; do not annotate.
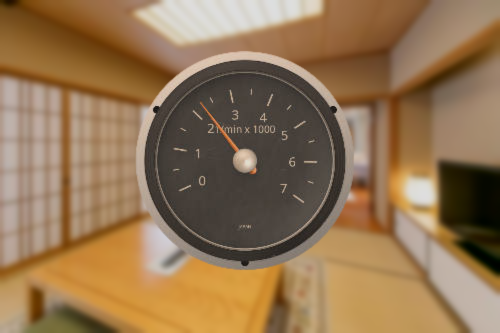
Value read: 2250 (rpm)
